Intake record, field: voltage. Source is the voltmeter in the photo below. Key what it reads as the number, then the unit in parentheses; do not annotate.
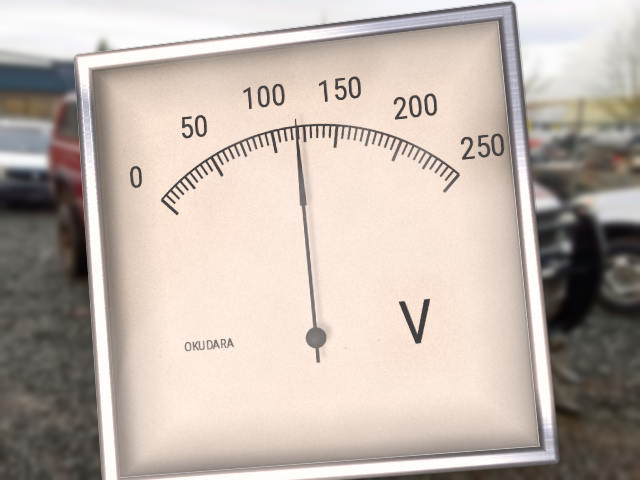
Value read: 120 (V)
